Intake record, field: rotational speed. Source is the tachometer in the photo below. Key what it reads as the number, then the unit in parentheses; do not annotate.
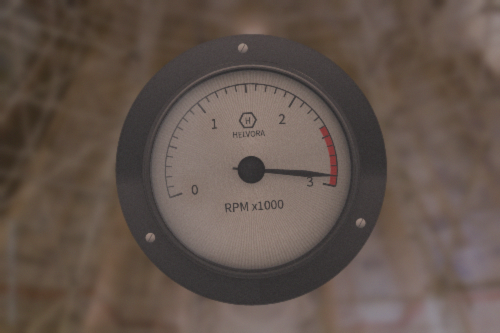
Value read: 2900 (rpm)
